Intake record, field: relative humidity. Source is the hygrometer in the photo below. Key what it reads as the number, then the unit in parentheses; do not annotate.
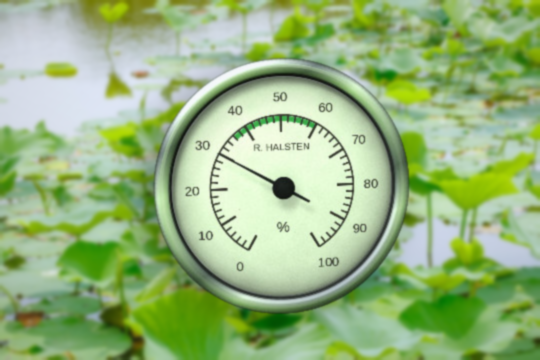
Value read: 30 (%)
